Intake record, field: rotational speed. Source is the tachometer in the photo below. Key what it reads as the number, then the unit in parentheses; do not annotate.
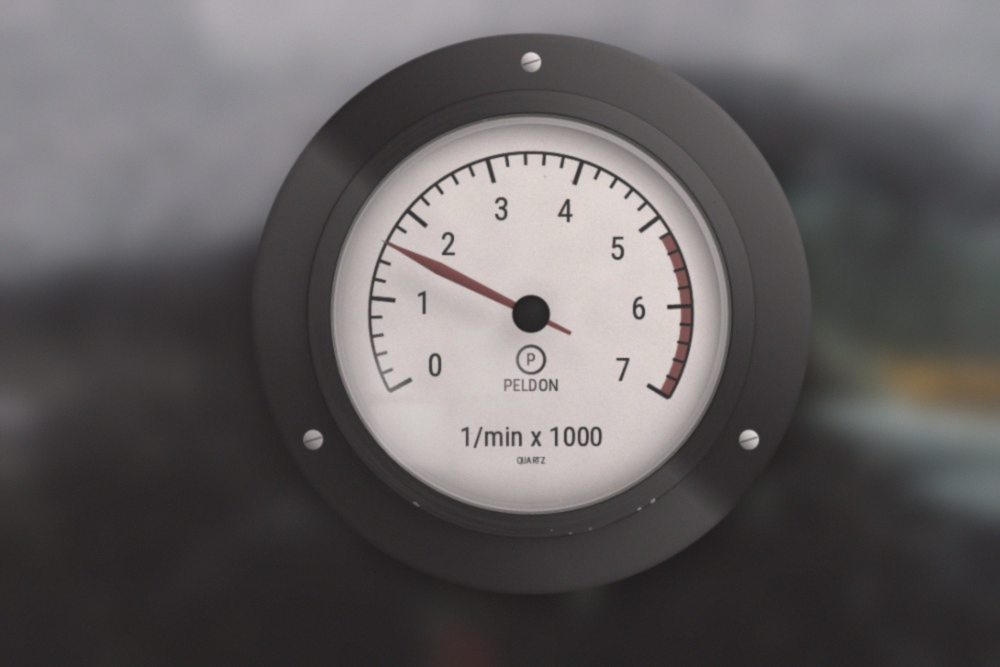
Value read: 1600 (rpm)
